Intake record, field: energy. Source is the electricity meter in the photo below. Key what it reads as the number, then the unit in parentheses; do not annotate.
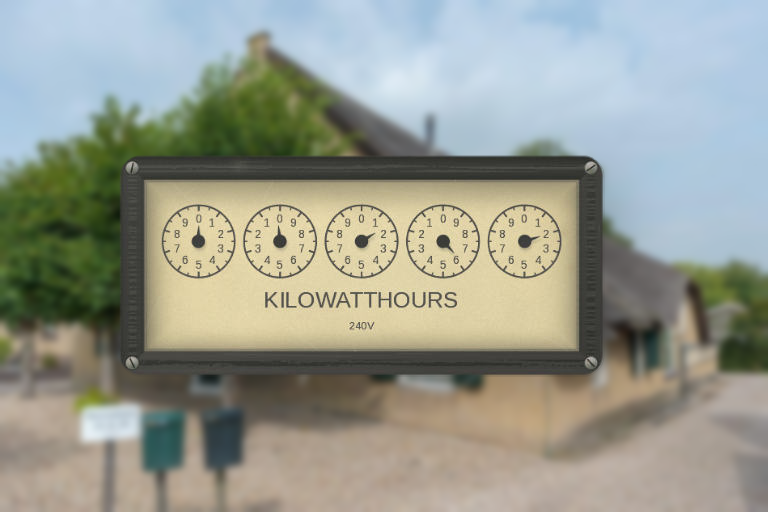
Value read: 162 (kWh)
